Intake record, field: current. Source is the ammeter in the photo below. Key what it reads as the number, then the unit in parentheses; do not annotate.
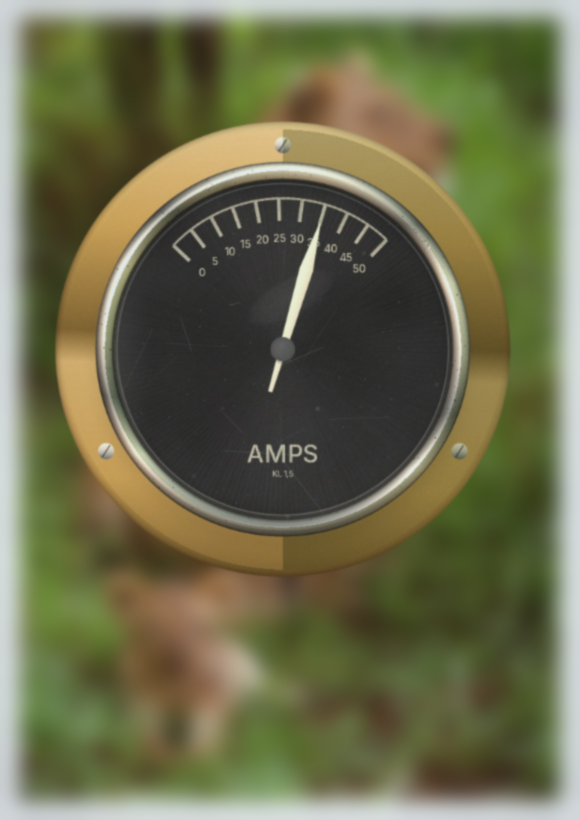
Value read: 35 (A)
